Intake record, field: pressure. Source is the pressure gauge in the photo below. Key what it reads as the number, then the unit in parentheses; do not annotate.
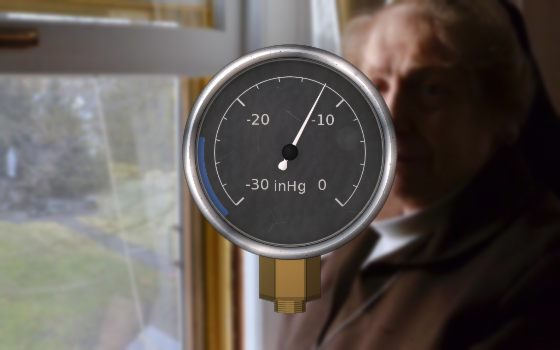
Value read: -12 (inHg)
